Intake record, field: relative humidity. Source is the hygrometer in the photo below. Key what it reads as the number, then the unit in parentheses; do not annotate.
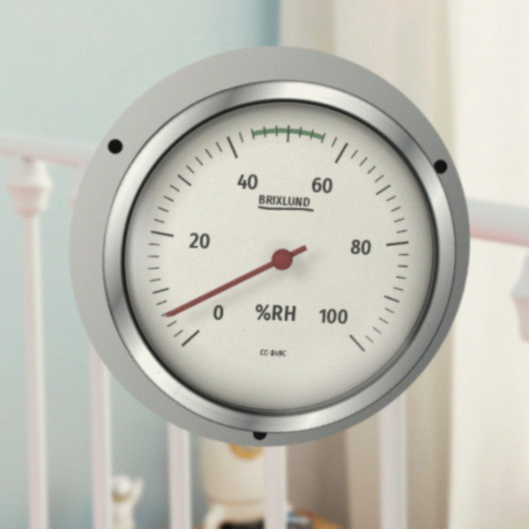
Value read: 6 (%)
